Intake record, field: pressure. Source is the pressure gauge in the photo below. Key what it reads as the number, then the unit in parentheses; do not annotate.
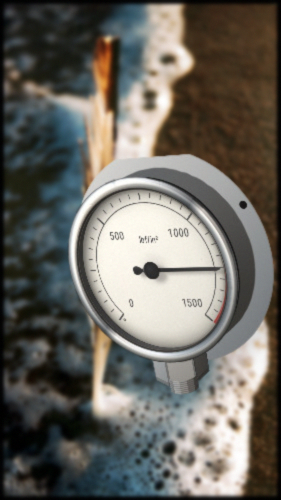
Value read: 1250 (psi)
